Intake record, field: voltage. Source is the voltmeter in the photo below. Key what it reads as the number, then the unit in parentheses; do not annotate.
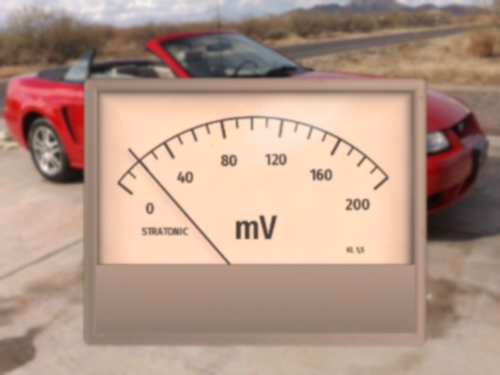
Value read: 20 (mV)
